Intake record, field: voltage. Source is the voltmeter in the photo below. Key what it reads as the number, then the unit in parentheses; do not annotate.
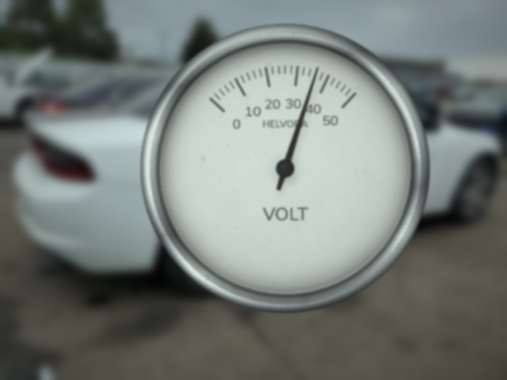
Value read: 36 (V)
